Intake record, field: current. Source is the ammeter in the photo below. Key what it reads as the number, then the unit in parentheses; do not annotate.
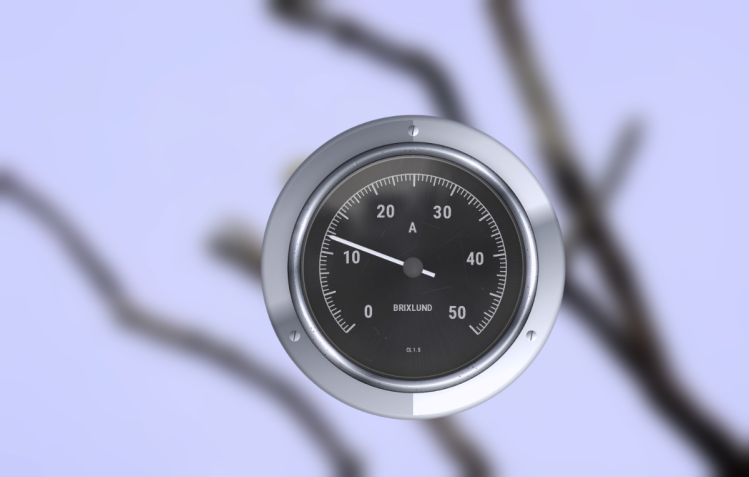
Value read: 12 (A)
